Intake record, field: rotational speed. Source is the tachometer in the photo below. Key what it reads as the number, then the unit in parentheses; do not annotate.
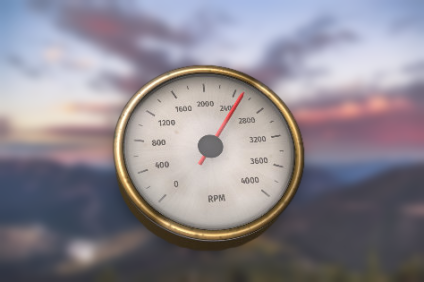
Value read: 2500 (rpm)
